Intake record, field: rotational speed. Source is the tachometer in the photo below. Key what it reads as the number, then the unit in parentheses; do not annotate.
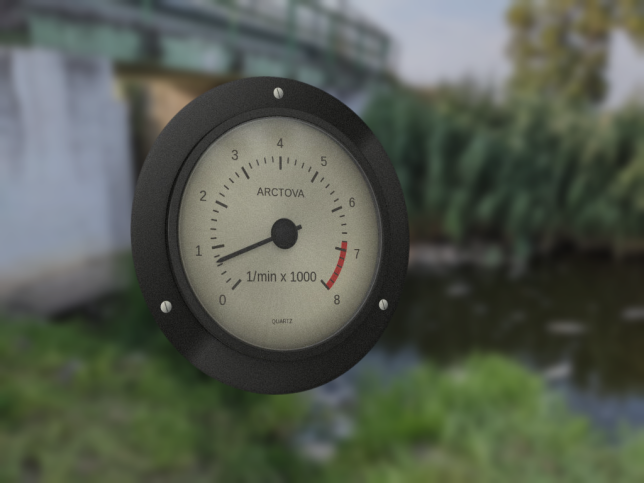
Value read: 700 (rpm)
